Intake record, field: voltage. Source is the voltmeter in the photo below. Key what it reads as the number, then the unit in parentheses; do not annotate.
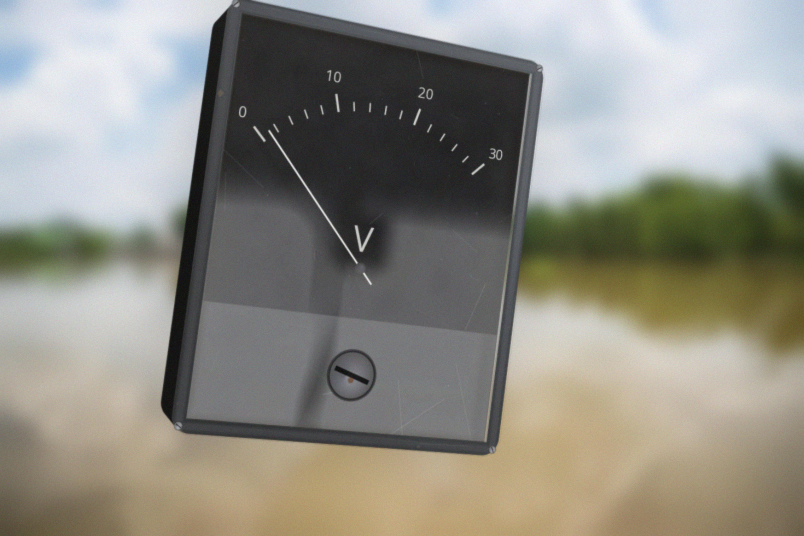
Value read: 1 (V)
